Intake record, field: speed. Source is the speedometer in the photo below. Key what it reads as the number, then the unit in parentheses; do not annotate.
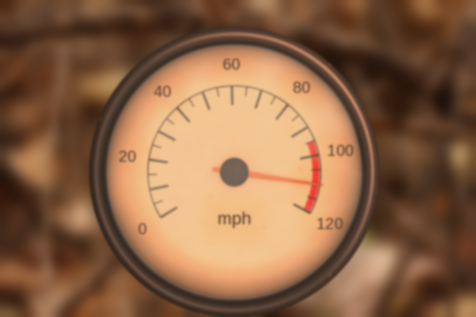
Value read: 110 (mph)
